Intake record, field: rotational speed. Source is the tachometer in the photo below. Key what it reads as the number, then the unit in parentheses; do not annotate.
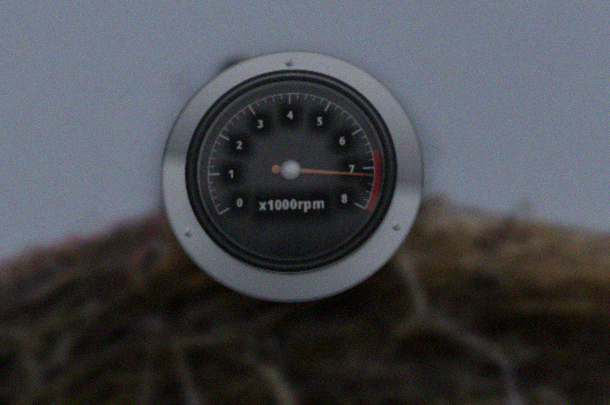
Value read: 7200 (rpm)
